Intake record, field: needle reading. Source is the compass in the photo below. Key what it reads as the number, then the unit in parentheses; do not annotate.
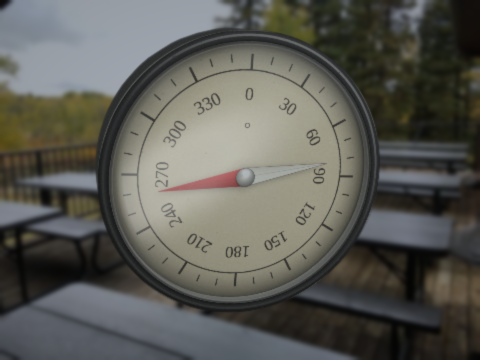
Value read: 260 (°)
